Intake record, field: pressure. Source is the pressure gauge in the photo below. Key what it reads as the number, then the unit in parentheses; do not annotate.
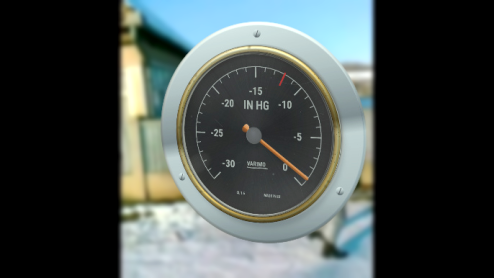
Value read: -1 (inHg)
